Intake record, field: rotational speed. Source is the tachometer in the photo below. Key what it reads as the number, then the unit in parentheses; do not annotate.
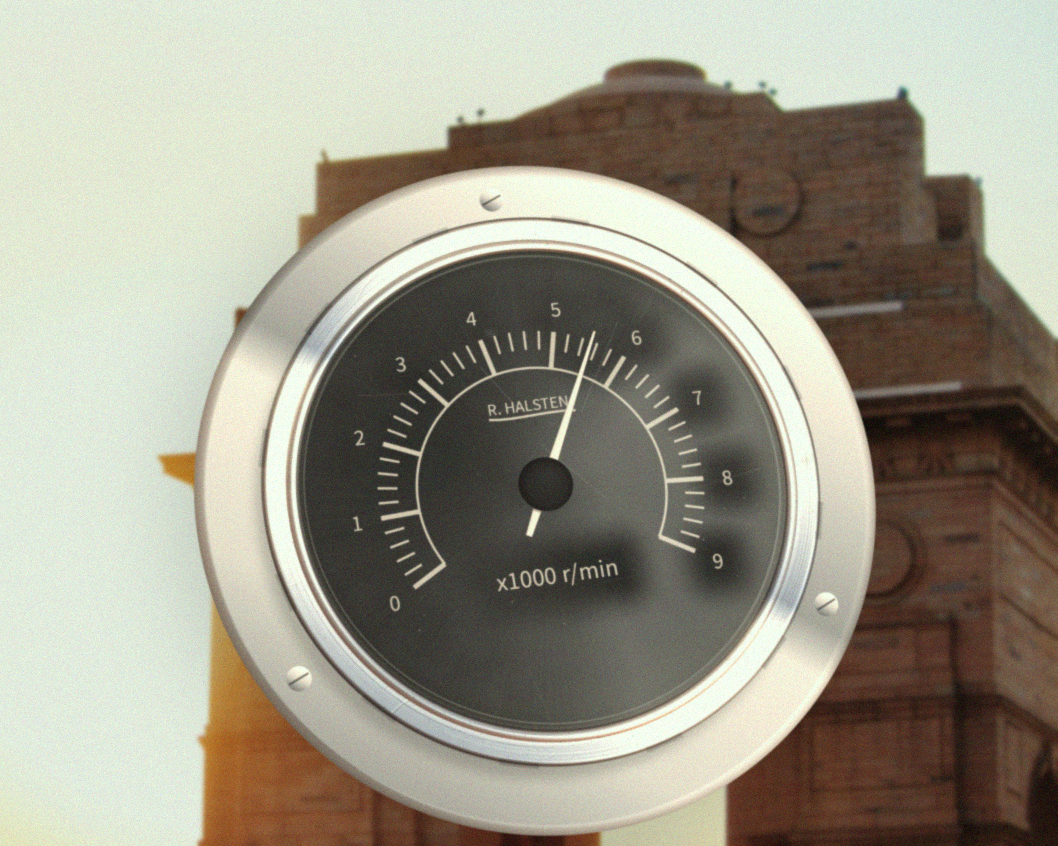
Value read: 5500 (rpm)
